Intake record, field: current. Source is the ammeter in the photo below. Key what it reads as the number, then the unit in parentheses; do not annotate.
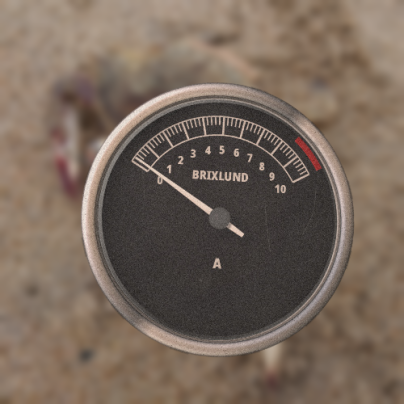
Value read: 0.2 (A)
